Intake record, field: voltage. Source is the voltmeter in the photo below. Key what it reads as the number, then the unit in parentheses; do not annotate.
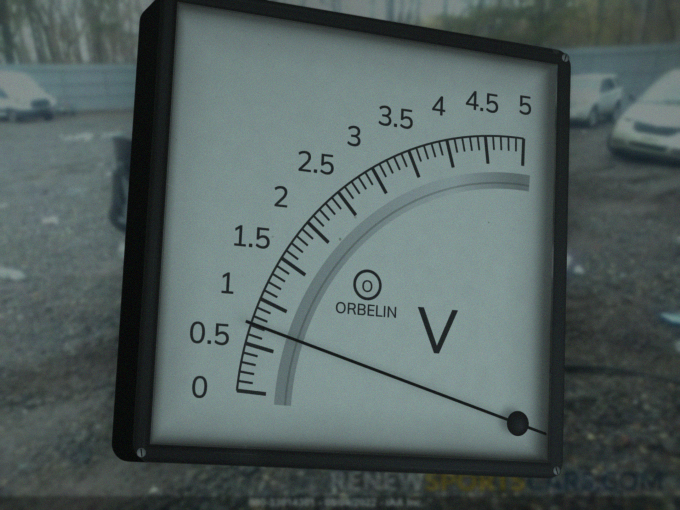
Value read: 0.7 (V)
